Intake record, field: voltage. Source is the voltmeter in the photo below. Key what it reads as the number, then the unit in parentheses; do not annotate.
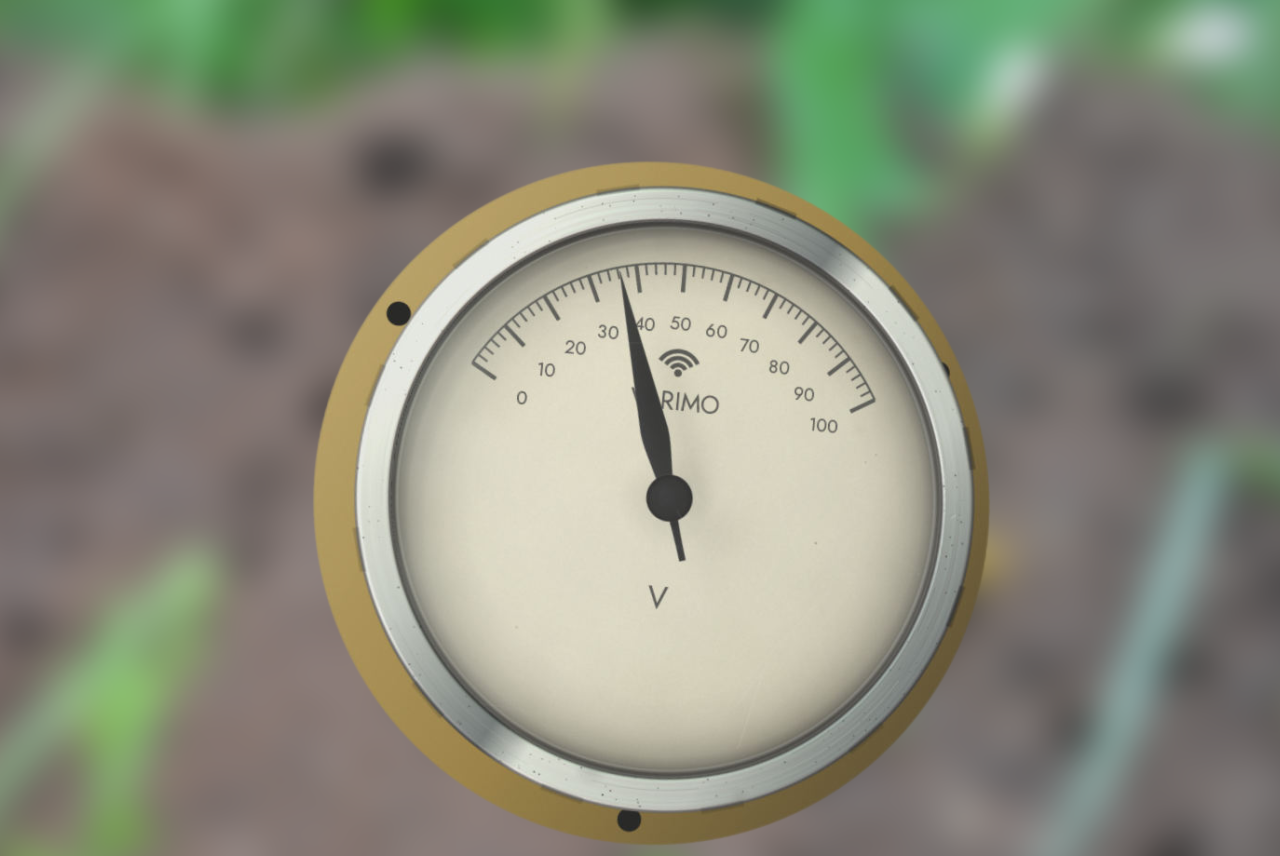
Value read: 36 (V)
